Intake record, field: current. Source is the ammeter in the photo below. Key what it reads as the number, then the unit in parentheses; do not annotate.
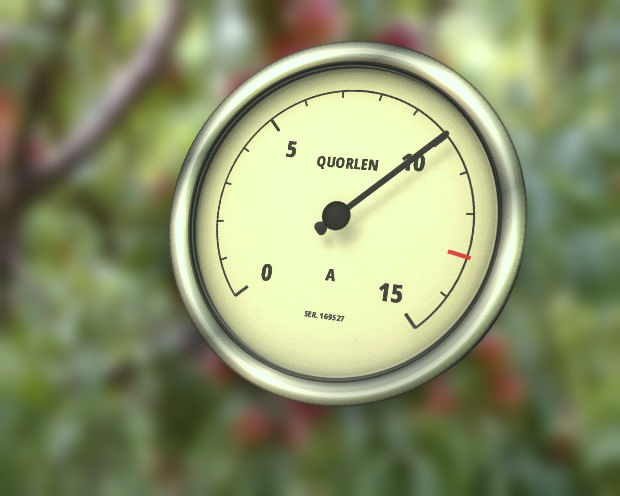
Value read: 10 (A)
